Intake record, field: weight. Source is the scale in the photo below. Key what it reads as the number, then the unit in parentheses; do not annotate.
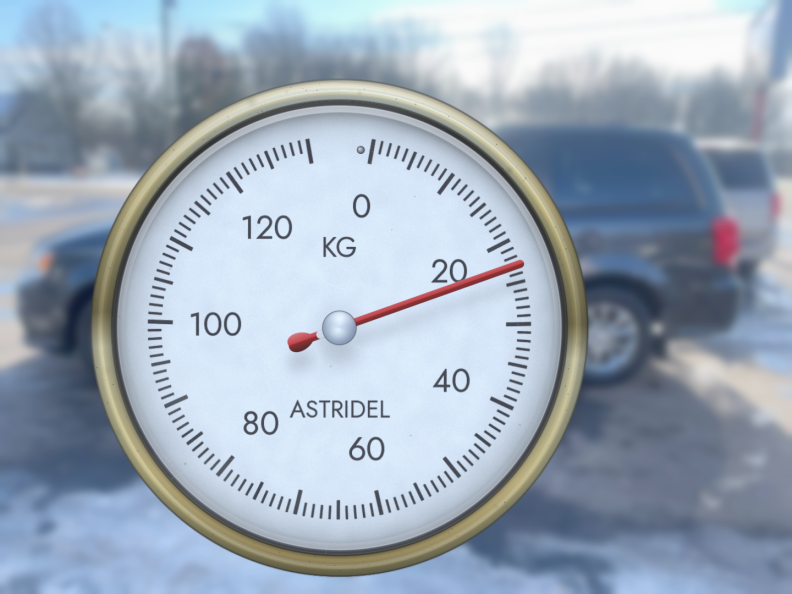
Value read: 23 (kg)
